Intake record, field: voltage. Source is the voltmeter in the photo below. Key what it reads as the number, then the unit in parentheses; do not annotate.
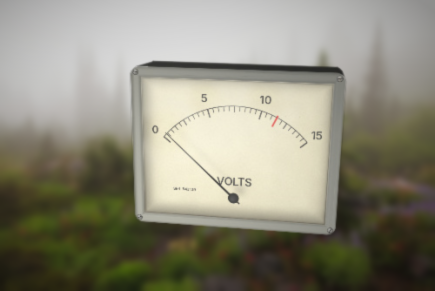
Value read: 0.5 (V)
